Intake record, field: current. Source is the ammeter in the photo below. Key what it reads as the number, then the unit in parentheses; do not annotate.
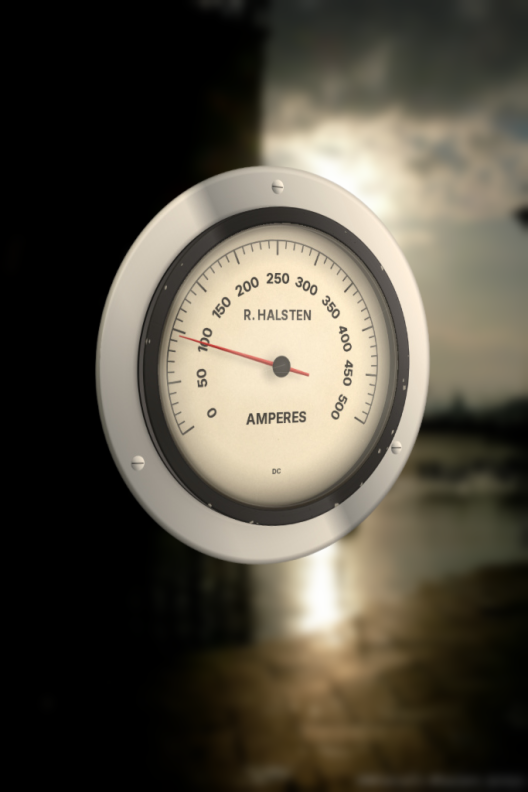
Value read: 95 (A)
